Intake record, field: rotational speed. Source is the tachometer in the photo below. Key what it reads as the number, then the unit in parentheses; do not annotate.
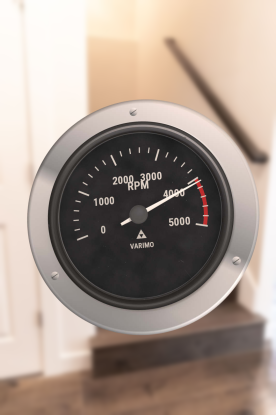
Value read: 4100 (rpm)
